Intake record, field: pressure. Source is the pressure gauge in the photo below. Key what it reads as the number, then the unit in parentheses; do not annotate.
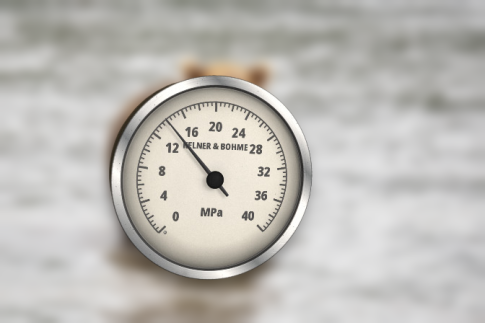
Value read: 14 (MPa)
